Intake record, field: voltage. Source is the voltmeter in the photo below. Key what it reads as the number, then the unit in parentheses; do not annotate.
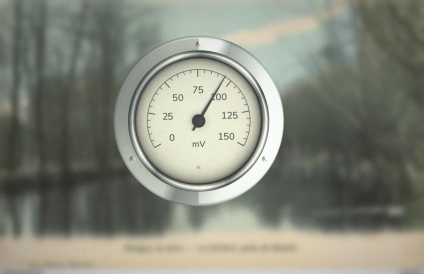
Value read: 95 (mV)
